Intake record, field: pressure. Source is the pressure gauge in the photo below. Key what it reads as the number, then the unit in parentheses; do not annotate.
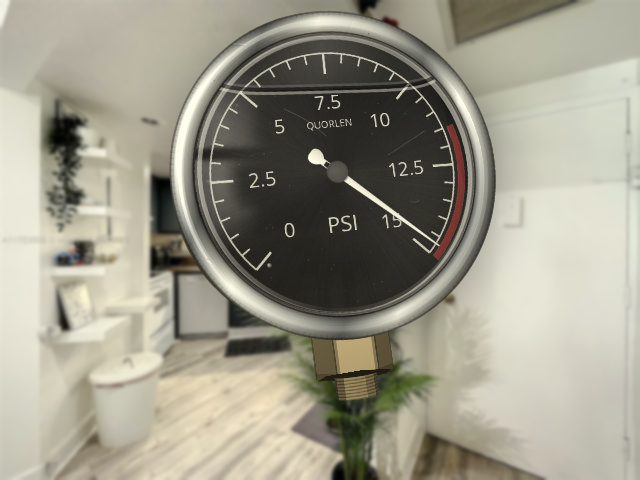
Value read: 14.75 (psi)
